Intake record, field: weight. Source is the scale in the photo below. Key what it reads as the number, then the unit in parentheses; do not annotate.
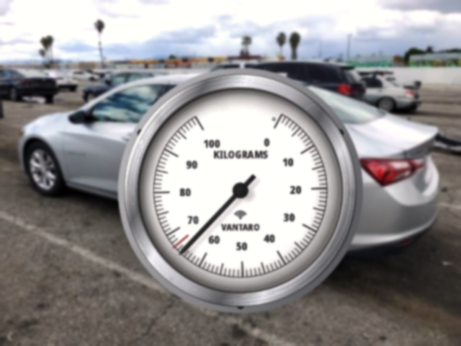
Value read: 65 (kg)
